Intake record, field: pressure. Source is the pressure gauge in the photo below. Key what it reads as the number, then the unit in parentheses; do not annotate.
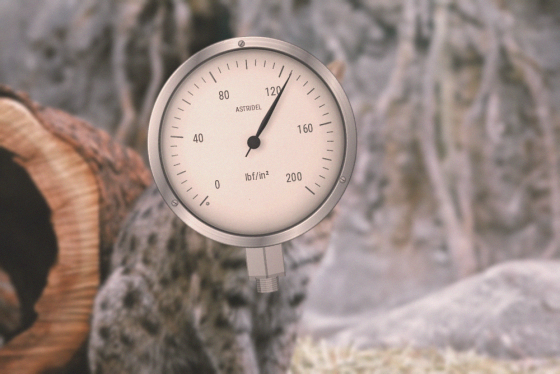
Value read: 125 (psi)
